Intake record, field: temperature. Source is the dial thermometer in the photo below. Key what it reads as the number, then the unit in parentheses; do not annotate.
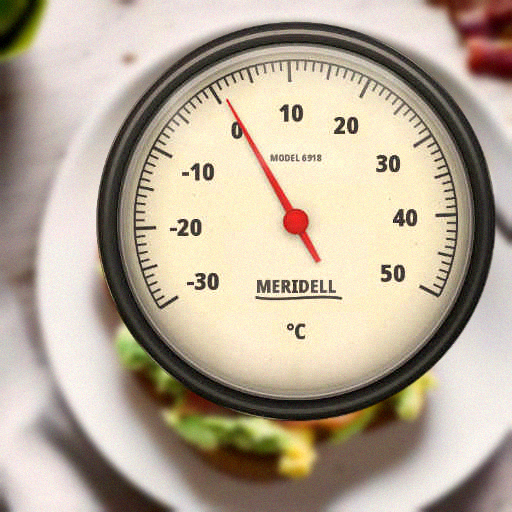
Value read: 1 (°C)
